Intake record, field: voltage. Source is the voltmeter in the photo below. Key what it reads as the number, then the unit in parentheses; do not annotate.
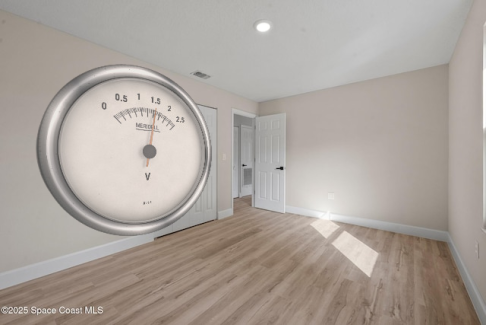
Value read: 1.5 (V)
